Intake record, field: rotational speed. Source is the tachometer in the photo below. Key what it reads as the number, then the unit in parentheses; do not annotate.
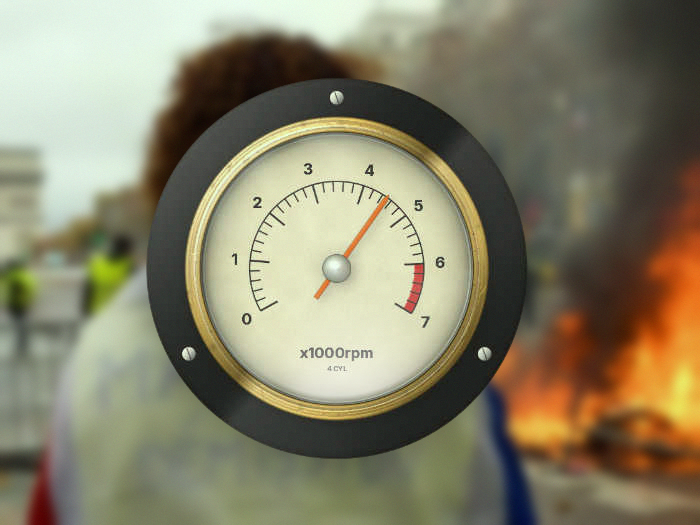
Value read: 4500 (rpm)
